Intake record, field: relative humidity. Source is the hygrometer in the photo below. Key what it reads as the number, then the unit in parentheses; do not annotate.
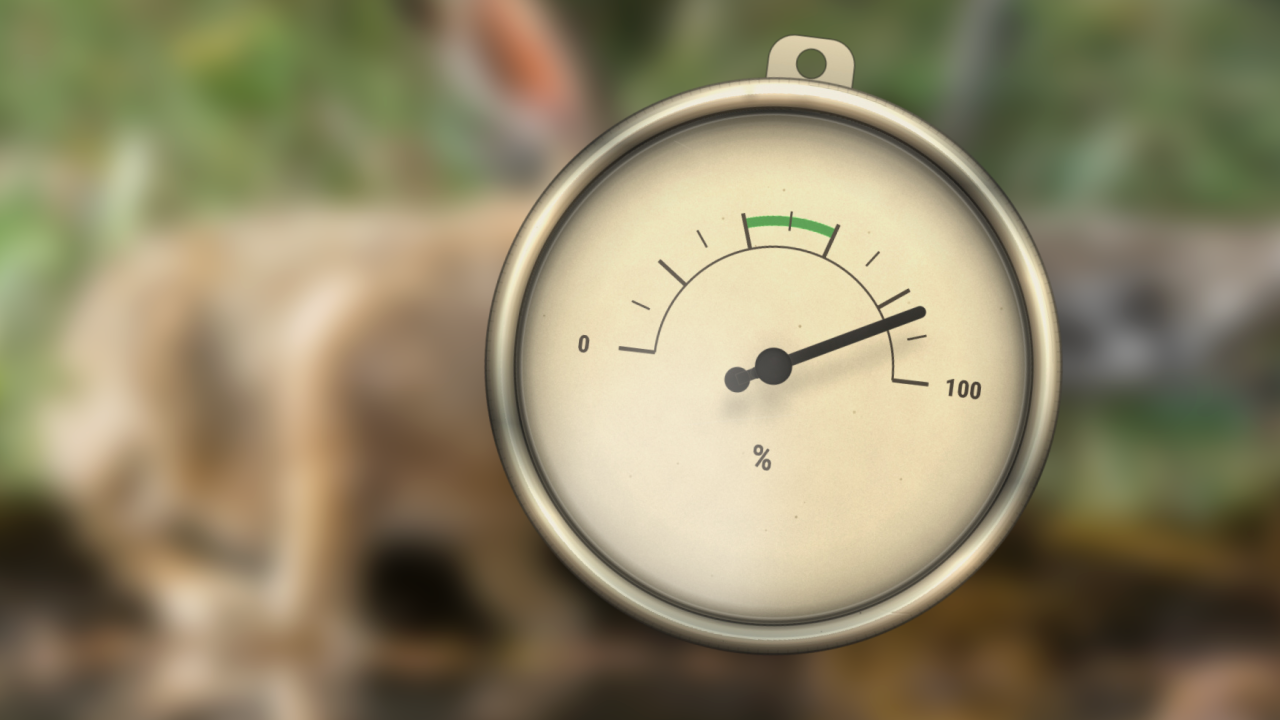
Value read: 85 (%)
